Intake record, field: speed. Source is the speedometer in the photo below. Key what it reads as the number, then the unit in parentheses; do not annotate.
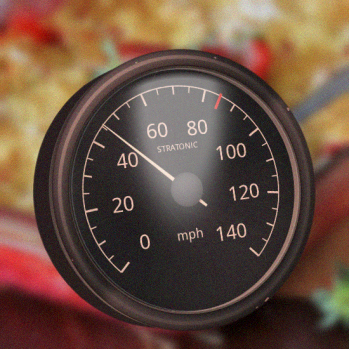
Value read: 45 (mph)
